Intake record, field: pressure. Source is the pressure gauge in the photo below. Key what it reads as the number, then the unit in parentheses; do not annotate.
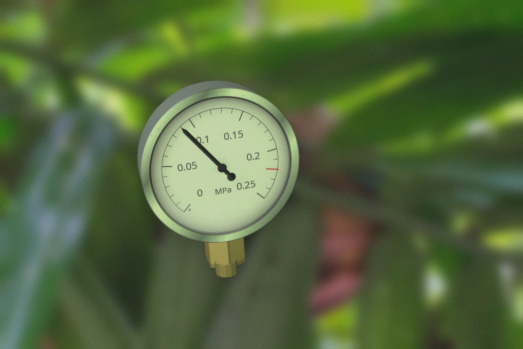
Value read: 0.09 (MPa)
